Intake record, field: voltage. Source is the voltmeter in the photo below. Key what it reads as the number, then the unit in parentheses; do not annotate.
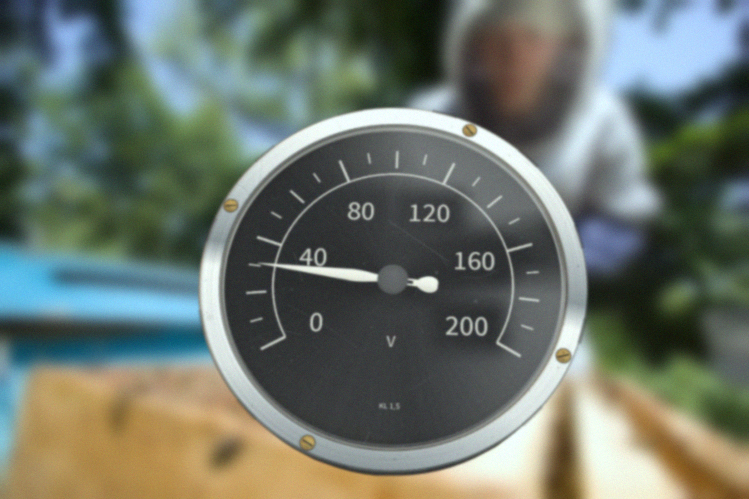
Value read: 30 (V)
